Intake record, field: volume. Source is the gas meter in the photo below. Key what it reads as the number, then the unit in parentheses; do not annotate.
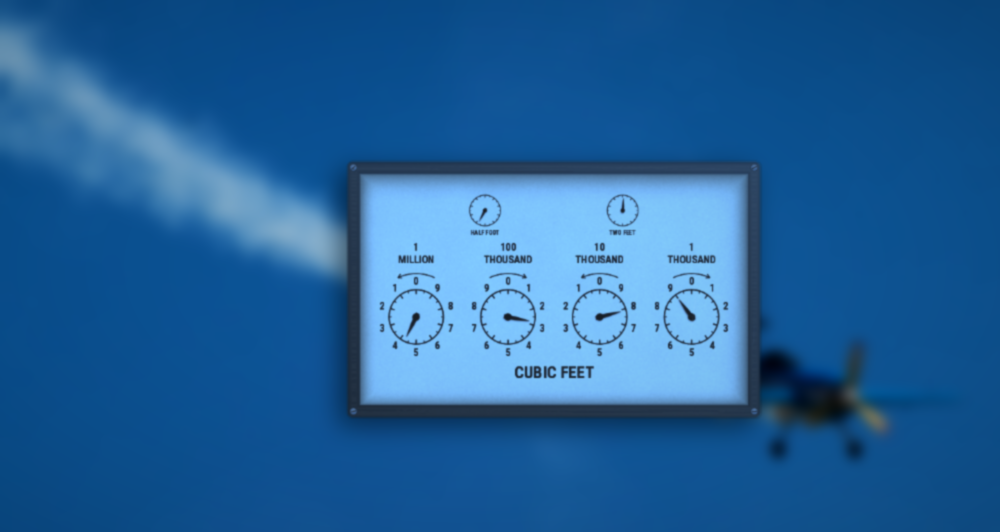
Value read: 427900 (ft³)
